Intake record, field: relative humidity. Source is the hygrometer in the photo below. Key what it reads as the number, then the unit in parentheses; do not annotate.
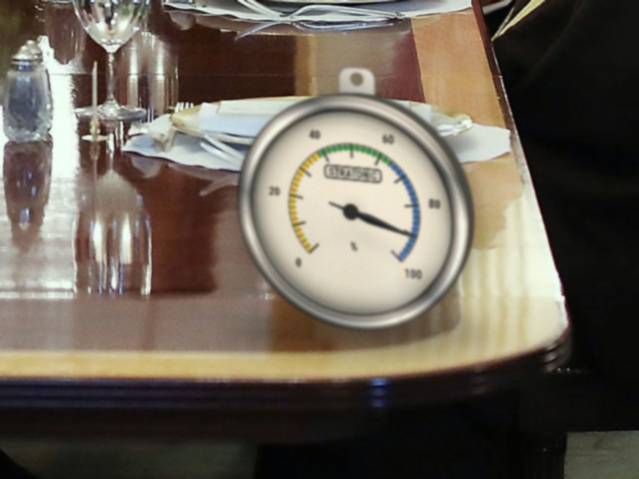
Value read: 90 (%)
